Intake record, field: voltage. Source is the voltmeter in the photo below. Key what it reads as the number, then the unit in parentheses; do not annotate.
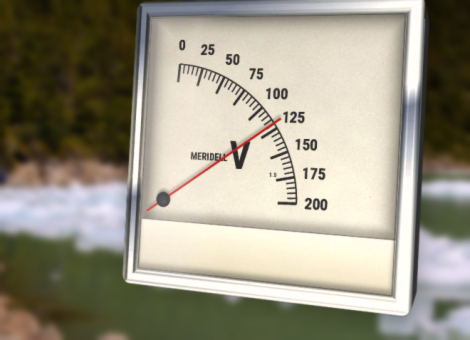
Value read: 120 (V)
